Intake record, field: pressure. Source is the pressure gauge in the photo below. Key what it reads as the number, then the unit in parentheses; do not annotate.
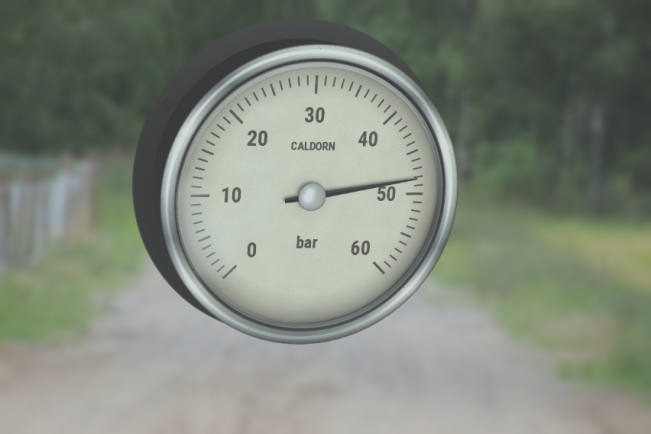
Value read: 48 (bar)
